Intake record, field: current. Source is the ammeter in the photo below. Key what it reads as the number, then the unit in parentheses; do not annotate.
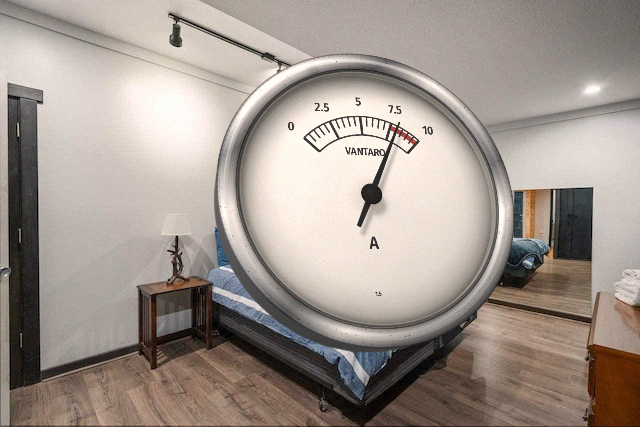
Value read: 8 (A)
